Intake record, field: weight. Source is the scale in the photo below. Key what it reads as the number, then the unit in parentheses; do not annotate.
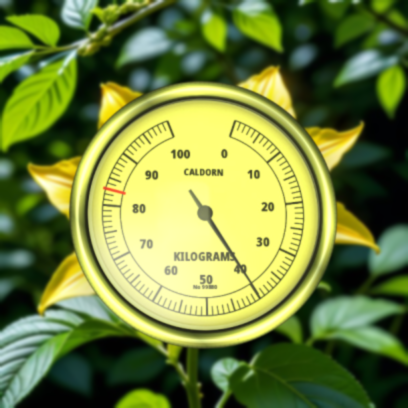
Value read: 40 (kg)
